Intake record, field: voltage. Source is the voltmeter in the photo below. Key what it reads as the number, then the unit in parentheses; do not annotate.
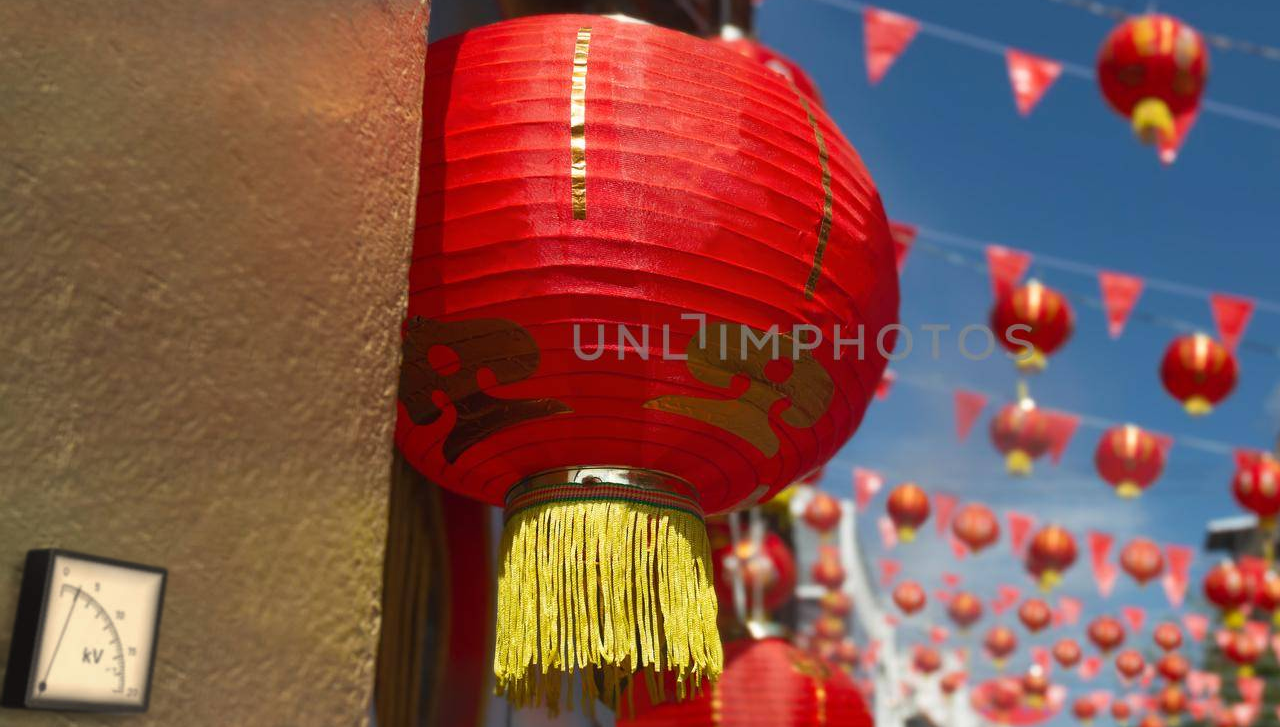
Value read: 2.5 (kV)
